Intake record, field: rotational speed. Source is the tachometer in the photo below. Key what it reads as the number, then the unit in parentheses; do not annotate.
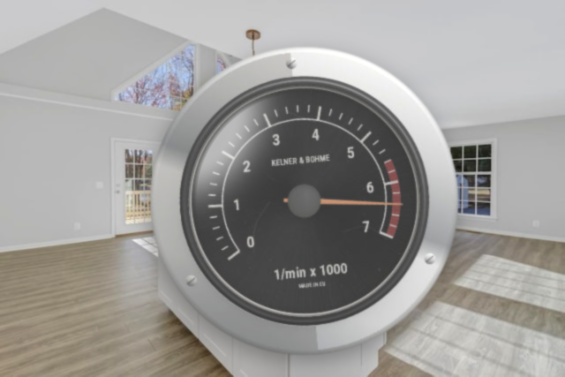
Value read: 6400 (rpm)
